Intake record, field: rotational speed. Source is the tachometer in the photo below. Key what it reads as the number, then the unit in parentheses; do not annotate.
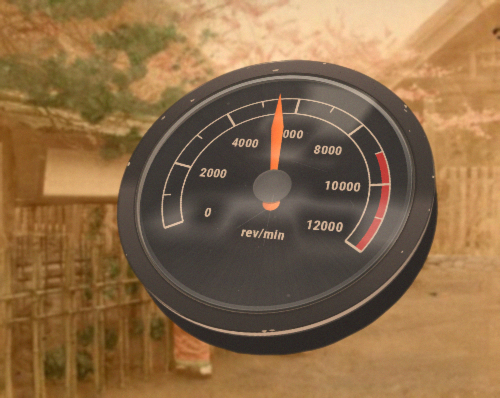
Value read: 5500 (rpm)
